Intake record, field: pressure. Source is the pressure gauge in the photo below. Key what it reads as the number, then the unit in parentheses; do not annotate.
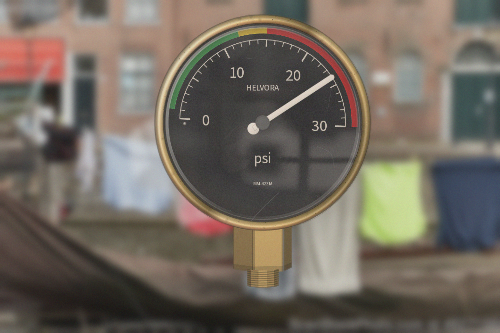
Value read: 24 (psi)
